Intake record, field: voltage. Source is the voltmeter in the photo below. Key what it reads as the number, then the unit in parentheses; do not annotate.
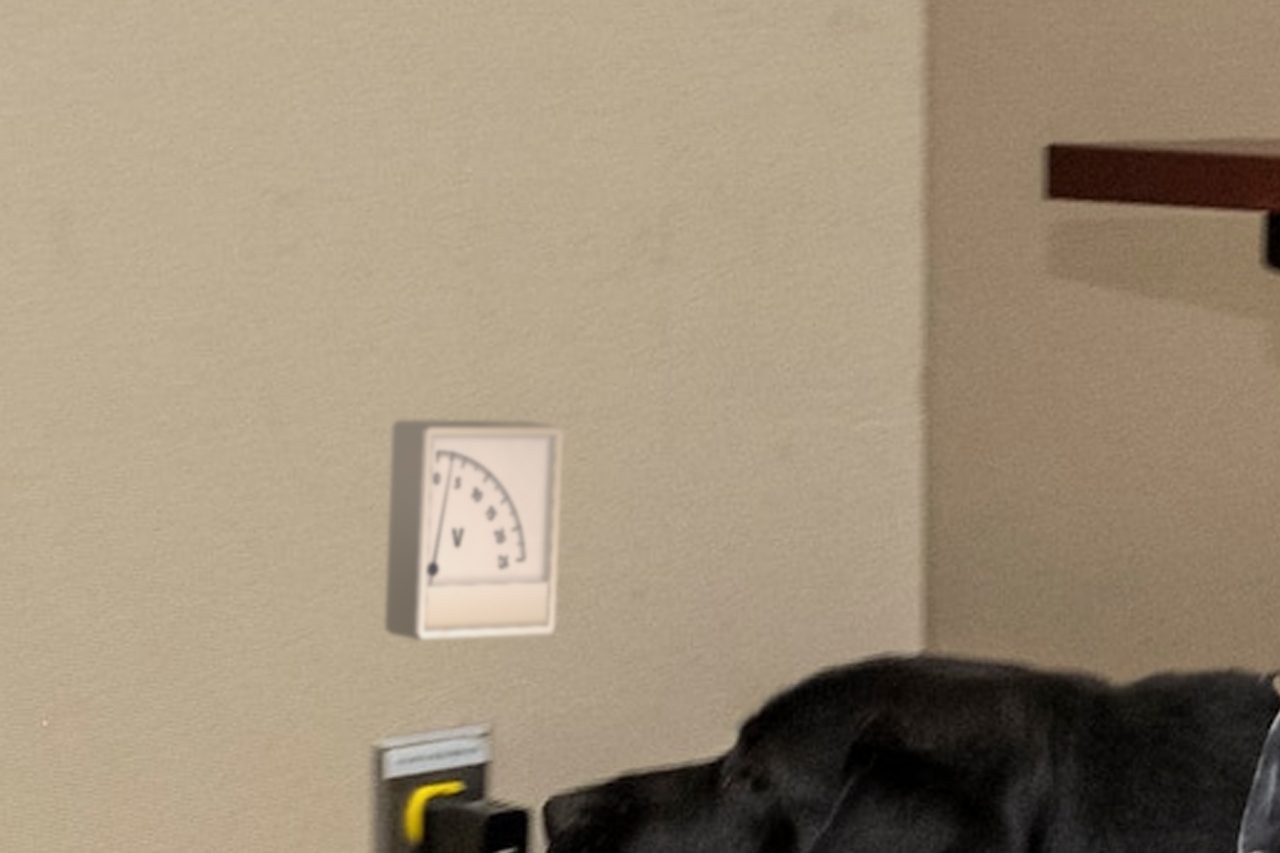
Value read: 2.5 (V)
